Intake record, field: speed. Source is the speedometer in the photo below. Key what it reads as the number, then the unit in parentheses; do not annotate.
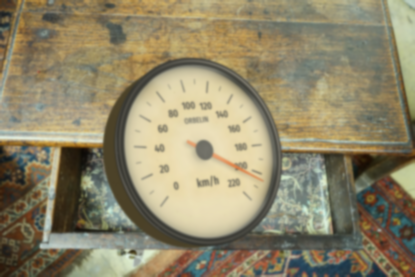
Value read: 205 (km/h)
